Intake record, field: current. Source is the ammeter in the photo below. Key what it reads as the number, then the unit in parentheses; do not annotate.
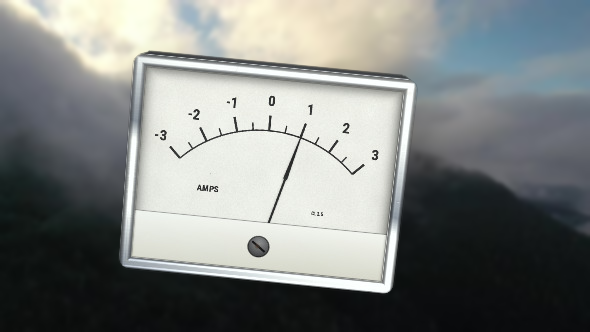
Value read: 1 (A)
